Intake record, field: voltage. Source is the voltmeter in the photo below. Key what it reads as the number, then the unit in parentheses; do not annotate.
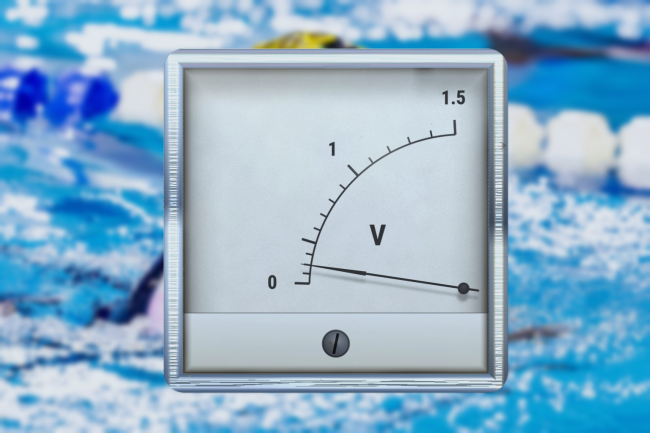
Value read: 0.3 (V)
